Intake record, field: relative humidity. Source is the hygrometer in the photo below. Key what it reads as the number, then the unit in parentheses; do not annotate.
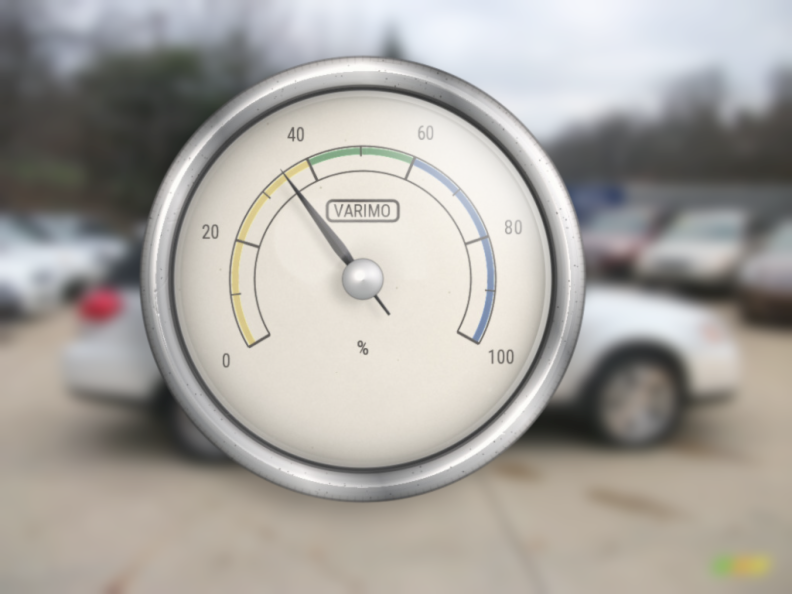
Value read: 35 (%)
